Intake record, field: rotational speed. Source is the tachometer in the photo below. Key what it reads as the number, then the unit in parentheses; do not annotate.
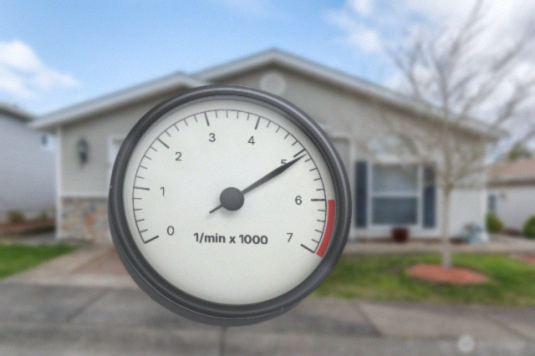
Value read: 5100 (rpm)
